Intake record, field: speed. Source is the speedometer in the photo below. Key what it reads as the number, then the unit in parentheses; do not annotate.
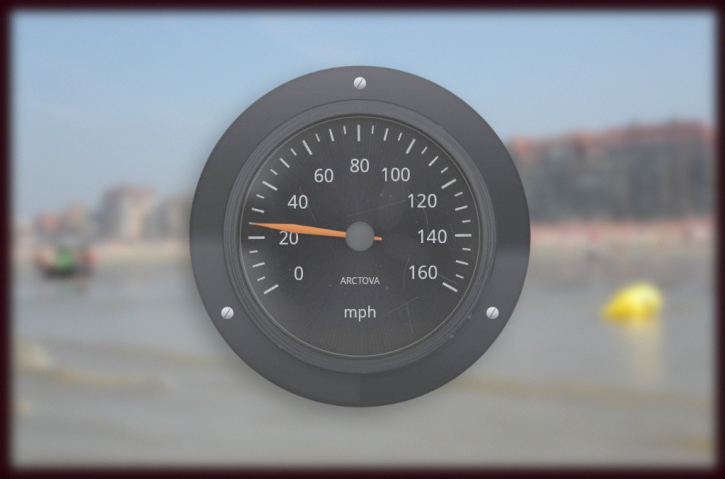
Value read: 25 (mph)
